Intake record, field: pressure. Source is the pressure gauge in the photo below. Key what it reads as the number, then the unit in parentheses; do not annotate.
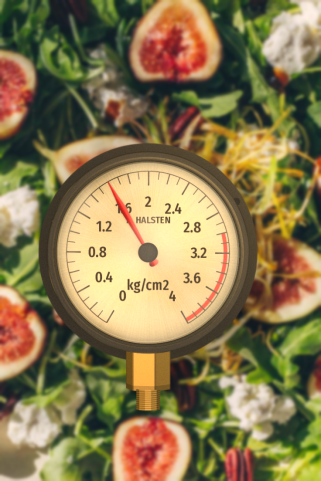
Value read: 1.6 (kg/cm²)
